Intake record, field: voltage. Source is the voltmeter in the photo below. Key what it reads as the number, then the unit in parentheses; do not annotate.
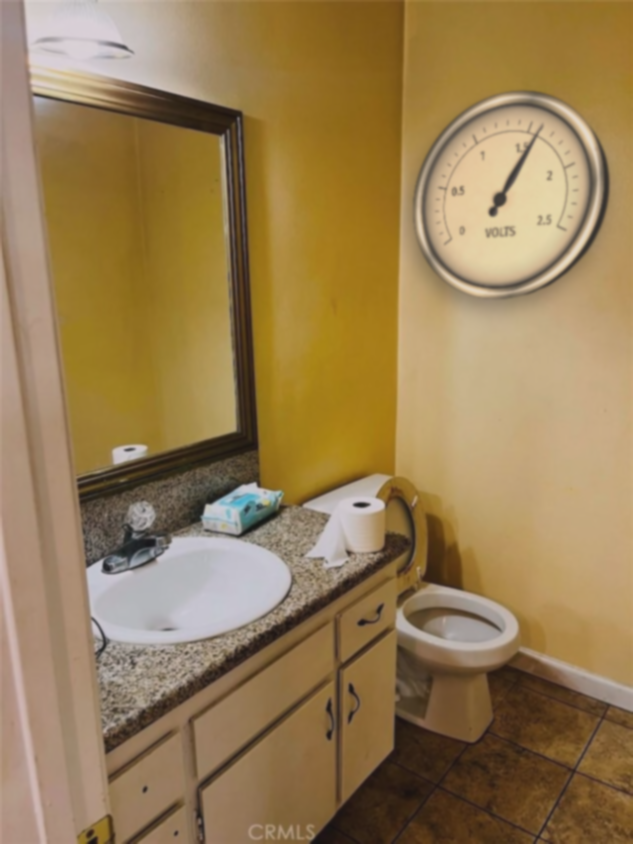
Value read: 1.6 (V)
